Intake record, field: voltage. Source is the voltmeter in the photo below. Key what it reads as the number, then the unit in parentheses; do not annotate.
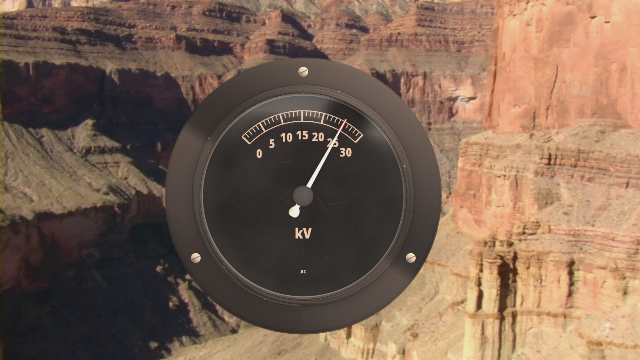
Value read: 25 (kV)
